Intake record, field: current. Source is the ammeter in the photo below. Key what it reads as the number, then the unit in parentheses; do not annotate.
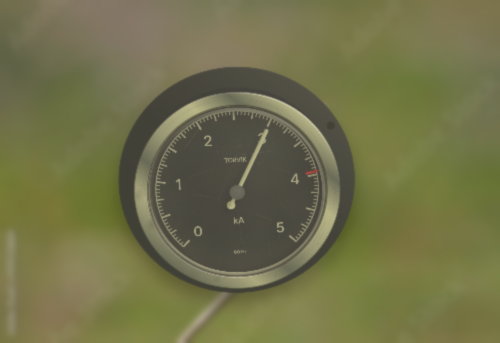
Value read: 3 (kA)
